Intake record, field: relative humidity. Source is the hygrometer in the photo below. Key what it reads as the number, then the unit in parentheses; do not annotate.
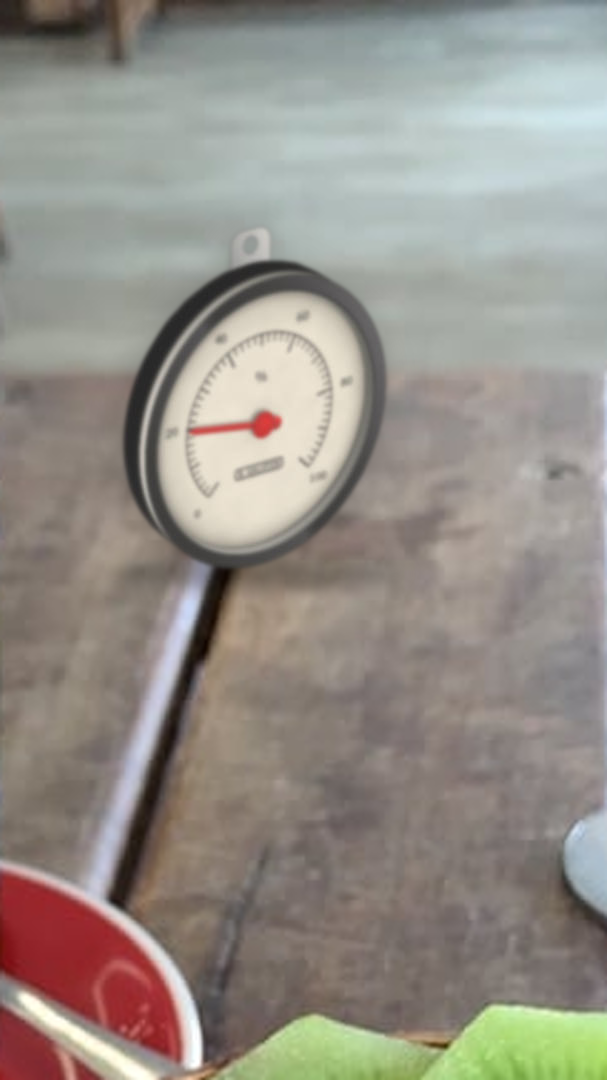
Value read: 20 (%)
